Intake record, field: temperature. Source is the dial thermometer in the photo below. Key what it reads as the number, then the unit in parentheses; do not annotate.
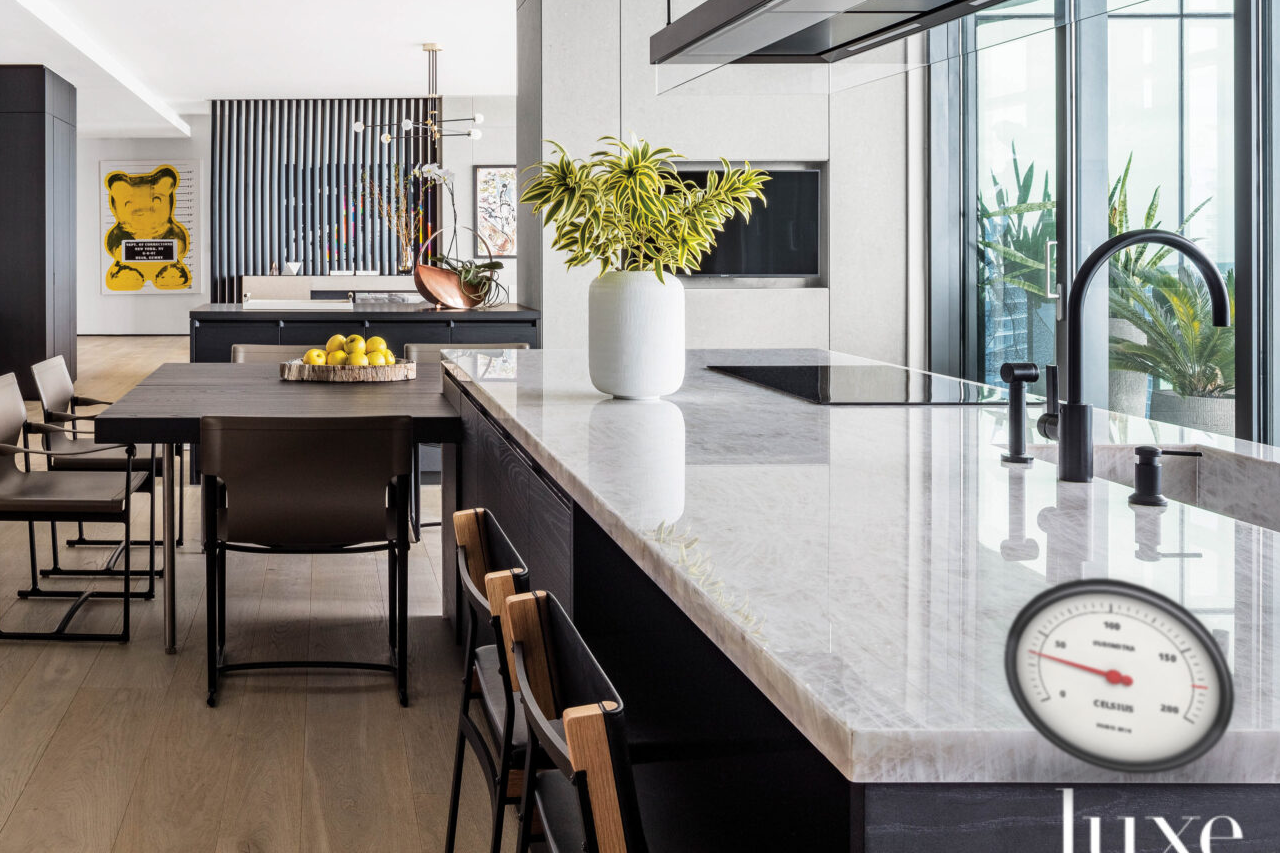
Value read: 35 (°C)
